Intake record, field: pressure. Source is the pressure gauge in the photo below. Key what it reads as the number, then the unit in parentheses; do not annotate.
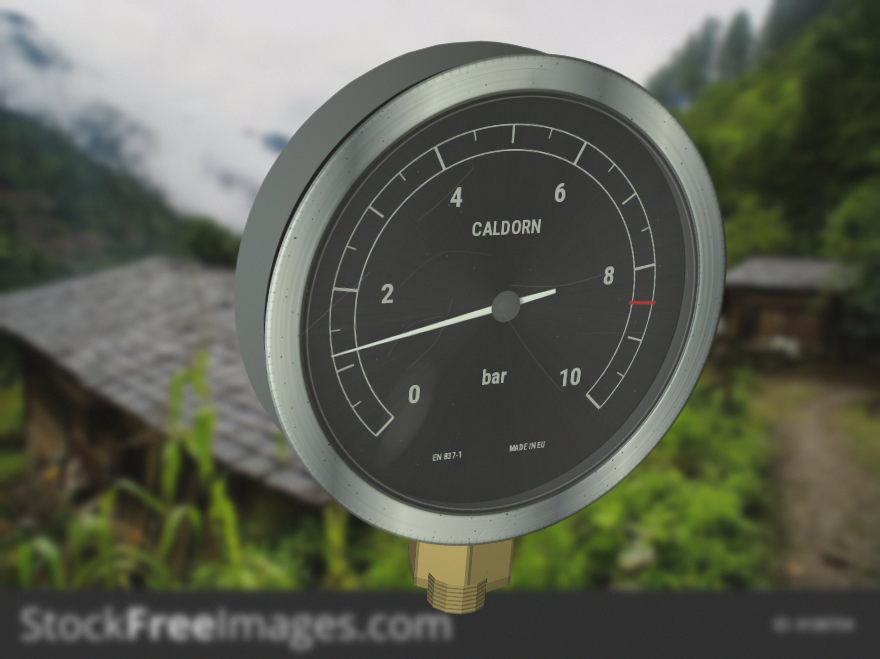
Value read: 1.25 (bar)
